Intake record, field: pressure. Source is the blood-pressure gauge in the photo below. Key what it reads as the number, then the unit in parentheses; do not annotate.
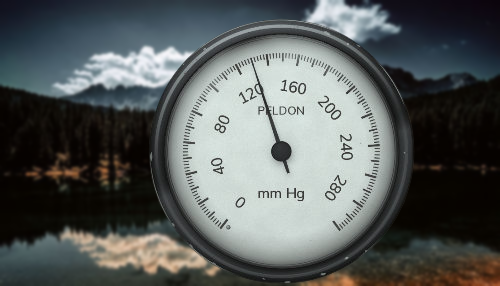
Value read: 130 (mmHg)
